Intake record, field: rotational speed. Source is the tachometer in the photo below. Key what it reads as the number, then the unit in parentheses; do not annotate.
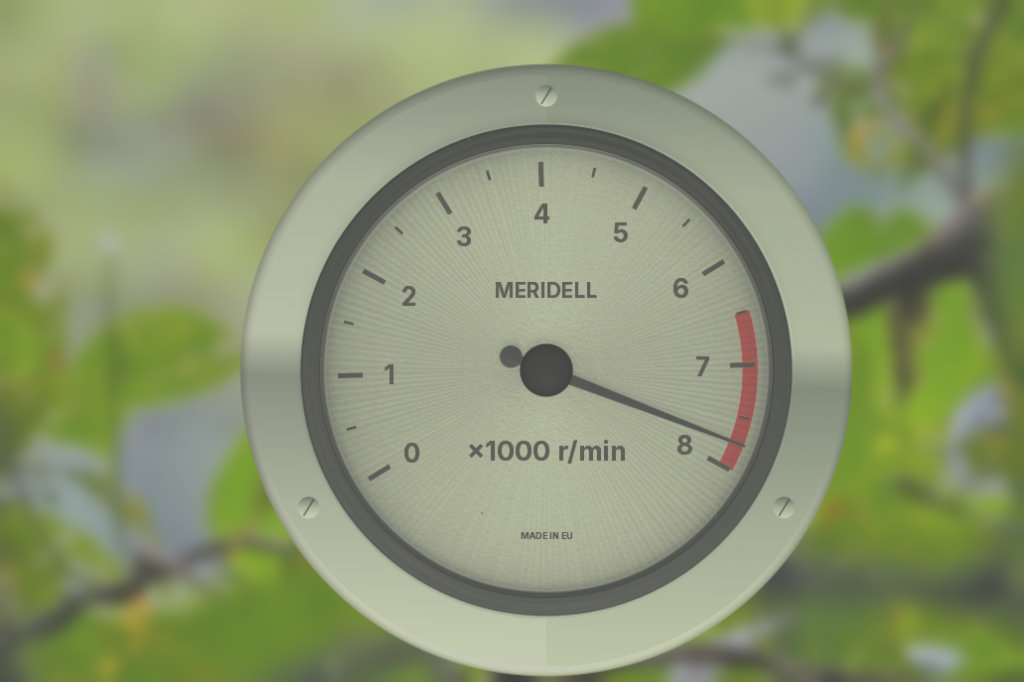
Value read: 7750 (rpm)
